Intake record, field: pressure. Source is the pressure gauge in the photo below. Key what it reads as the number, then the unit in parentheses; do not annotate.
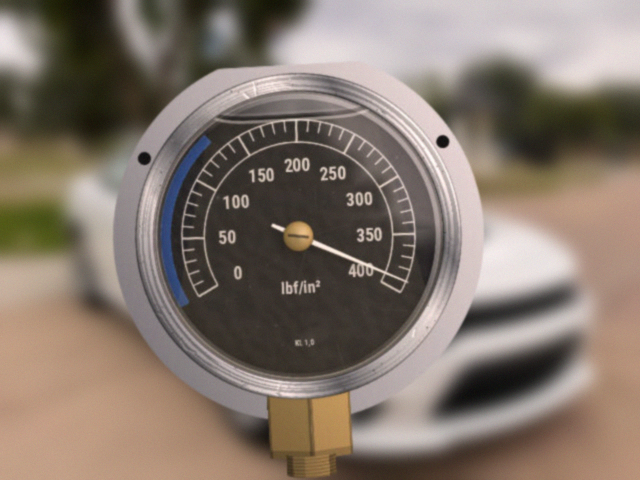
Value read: 390 (psi)
